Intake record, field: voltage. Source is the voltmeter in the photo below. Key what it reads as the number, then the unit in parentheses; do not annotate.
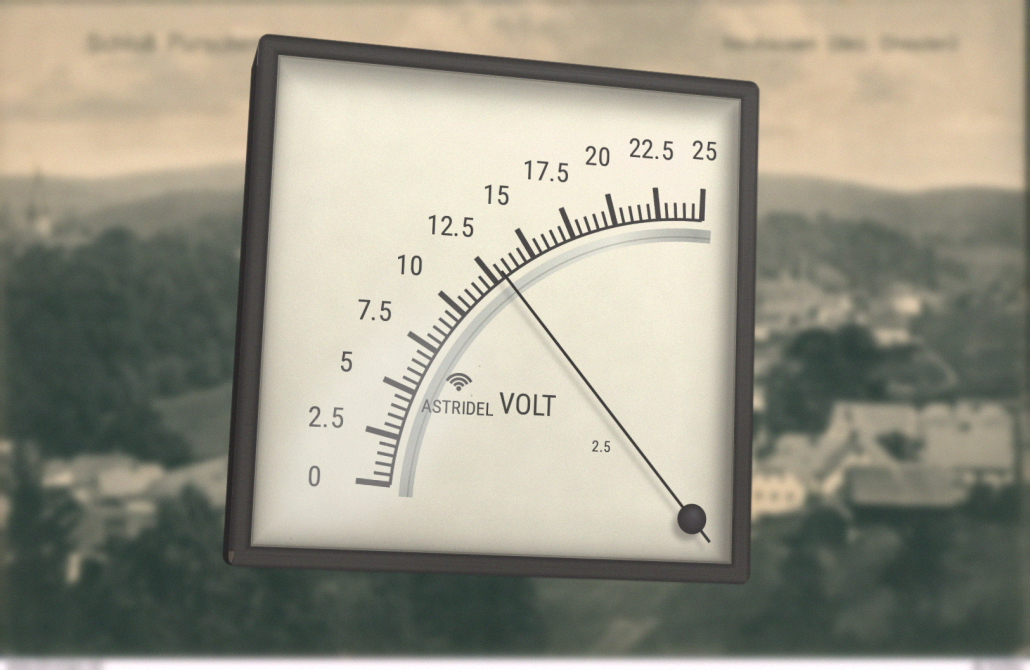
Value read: 13 (V)
